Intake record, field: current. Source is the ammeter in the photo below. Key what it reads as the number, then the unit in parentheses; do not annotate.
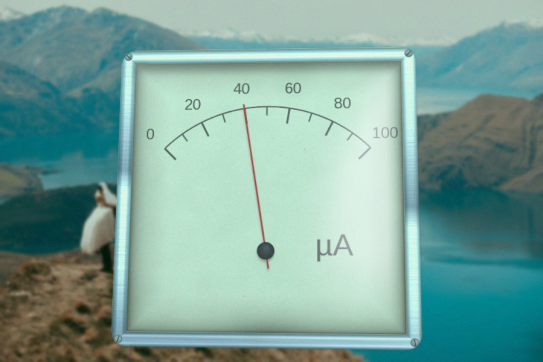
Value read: 40 (µA)
